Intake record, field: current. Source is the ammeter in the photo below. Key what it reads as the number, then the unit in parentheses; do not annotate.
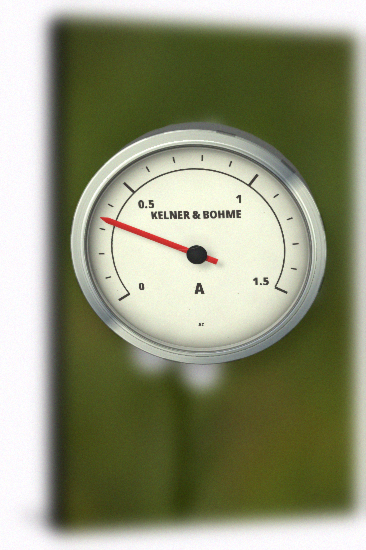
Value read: 0.35 (A)
